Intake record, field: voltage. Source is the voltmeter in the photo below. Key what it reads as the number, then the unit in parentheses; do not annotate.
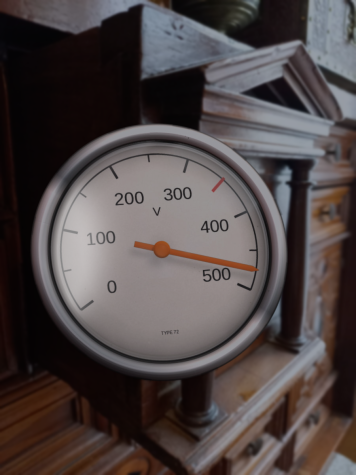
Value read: 475 (V)
